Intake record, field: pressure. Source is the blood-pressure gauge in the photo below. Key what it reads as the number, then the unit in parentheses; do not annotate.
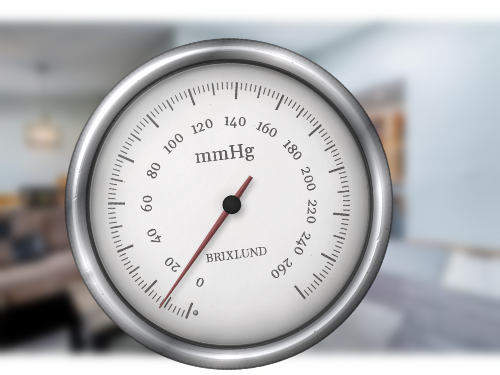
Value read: 12 (mmHg)
